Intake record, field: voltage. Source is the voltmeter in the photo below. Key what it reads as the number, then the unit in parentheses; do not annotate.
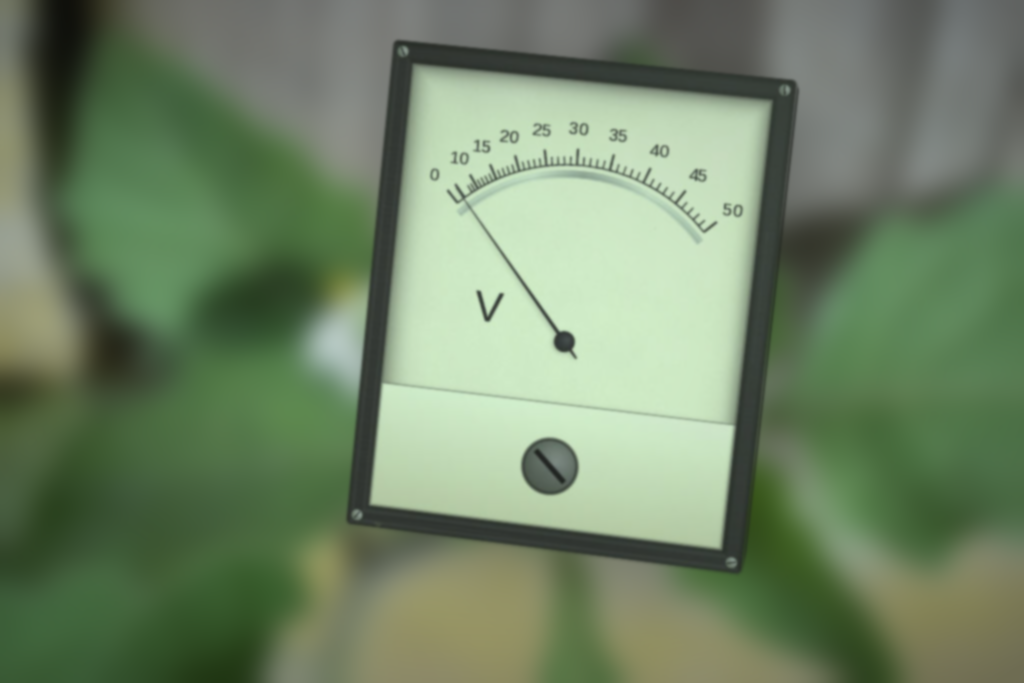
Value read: 5 (V)
